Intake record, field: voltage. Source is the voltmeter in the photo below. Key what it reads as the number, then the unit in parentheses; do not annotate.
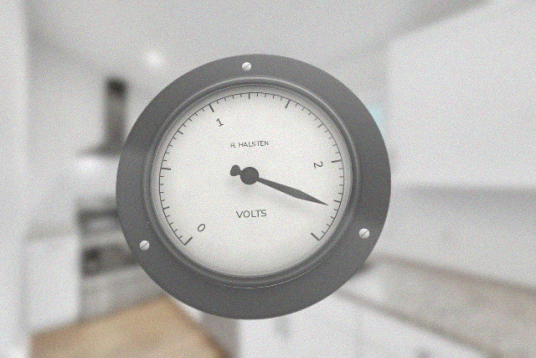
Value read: 2.3 (V)
